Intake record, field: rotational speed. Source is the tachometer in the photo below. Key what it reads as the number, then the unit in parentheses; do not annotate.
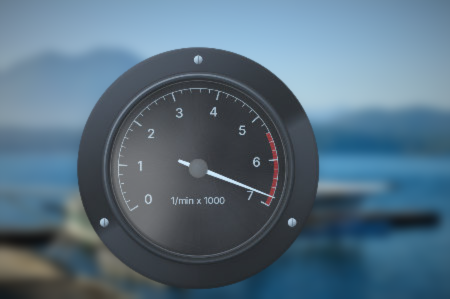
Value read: 6800 (rpm)
